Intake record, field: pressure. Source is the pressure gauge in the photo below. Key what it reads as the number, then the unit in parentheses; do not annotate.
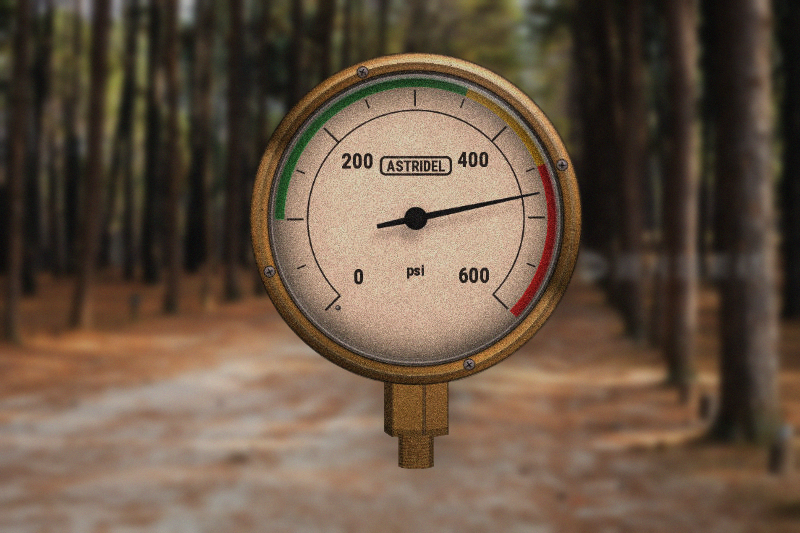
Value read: 475 (psi)
